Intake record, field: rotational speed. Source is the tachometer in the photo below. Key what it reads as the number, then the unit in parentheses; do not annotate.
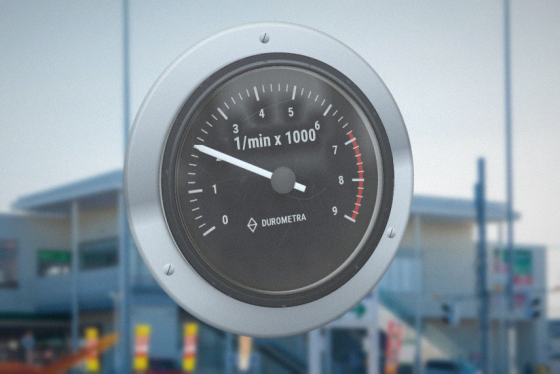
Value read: 2000 (rpm)
